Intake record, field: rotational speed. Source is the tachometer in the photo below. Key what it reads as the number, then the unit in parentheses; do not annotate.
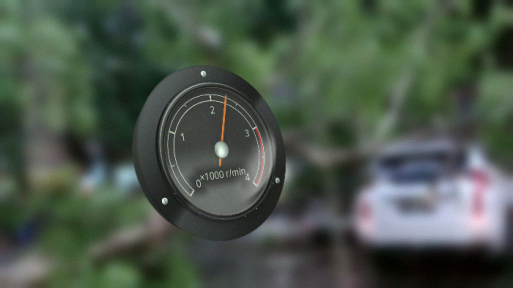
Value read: 2250 (rpm)
